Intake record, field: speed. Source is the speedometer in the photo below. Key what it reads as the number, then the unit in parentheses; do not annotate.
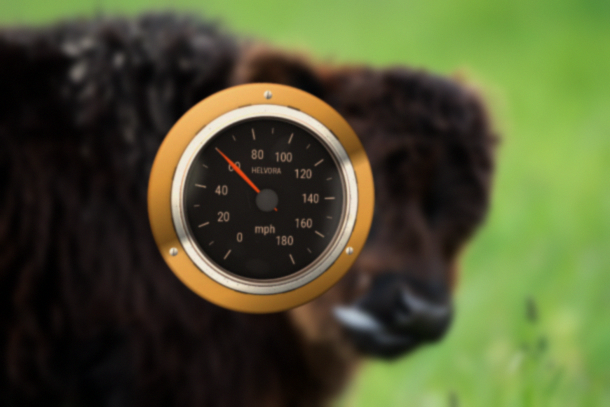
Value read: 60 (mph)
